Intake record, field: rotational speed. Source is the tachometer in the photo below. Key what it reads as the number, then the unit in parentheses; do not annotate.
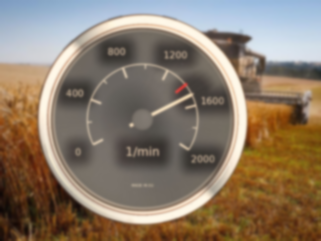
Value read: 1500 (rpm)
